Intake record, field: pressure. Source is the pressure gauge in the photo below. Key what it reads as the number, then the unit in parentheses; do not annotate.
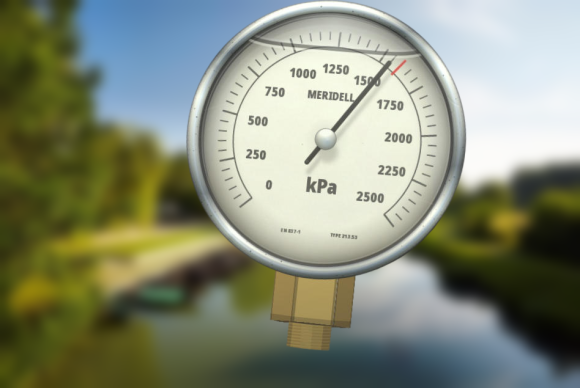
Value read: 1550 (kPa)
